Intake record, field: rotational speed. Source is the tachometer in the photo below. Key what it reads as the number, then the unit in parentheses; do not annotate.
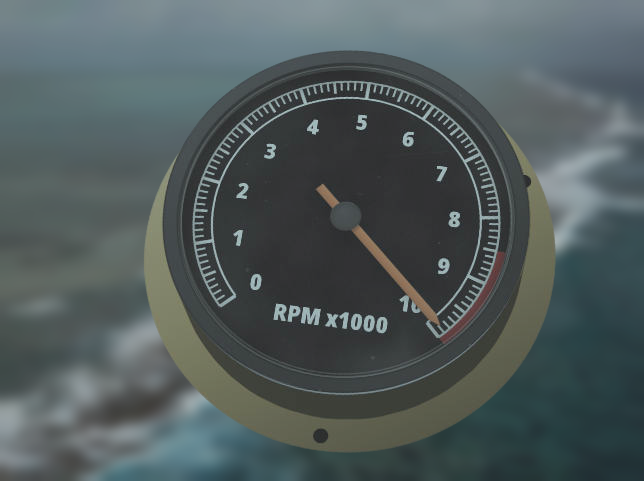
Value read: 9900 (rpm)
